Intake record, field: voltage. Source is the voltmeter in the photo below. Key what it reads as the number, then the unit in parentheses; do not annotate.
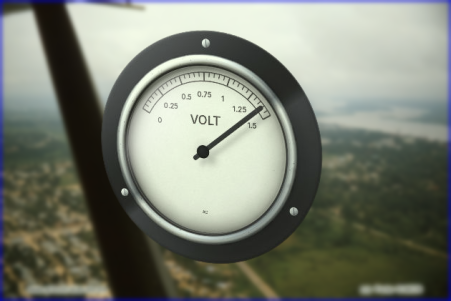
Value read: 1.4 (V)
